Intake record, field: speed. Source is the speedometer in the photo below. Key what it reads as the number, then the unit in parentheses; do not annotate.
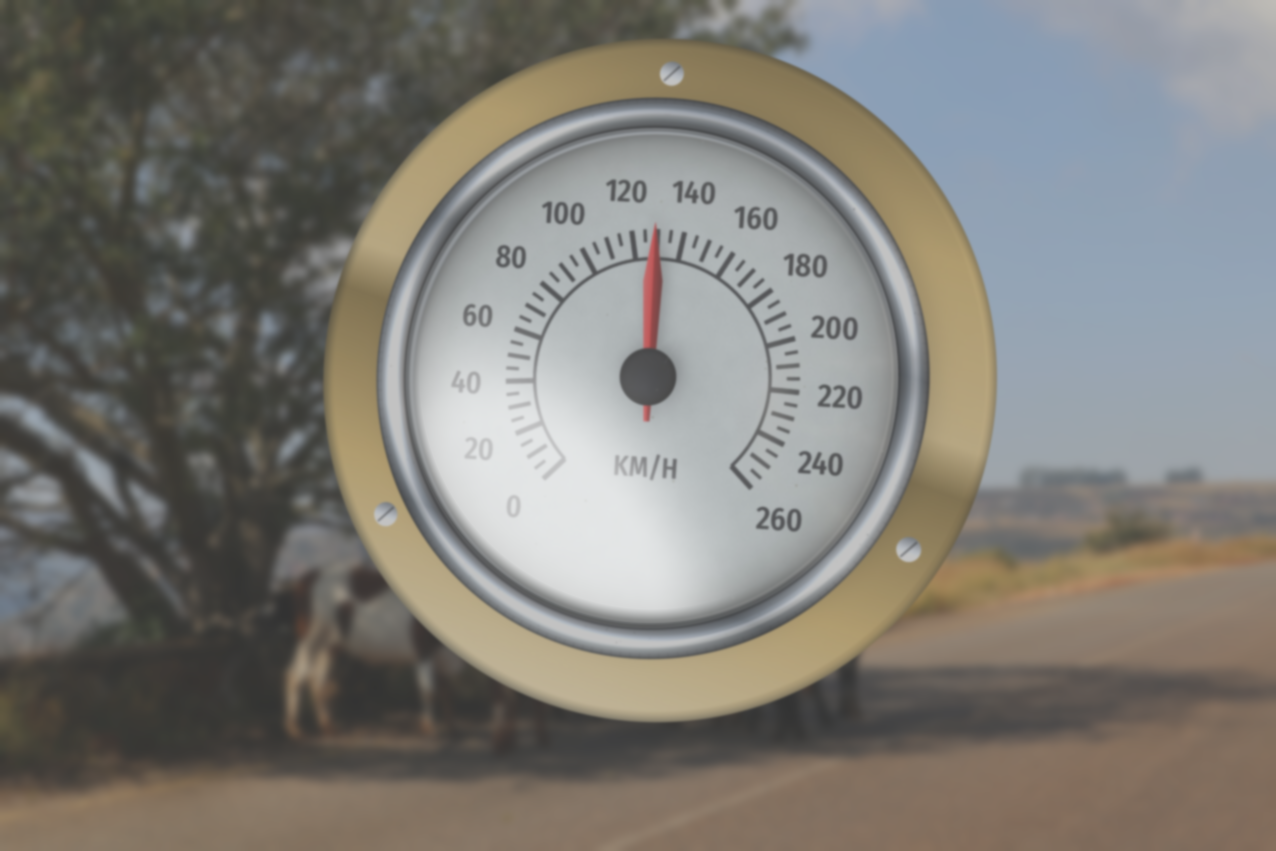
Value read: 130 (km/h)
